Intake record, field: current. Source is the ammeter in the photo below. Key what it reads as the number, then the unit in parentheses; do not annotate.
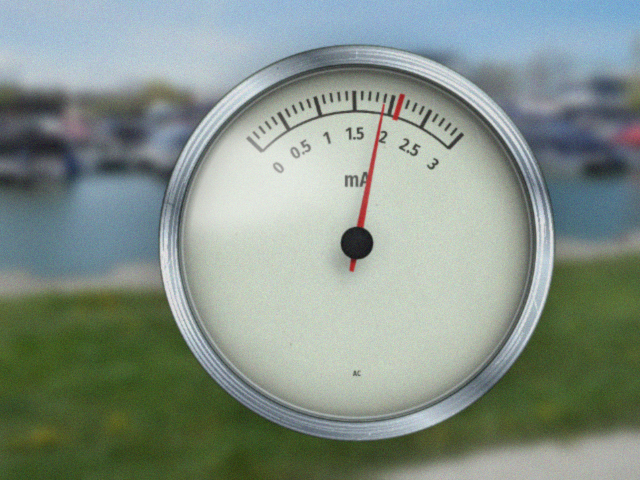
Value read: 1.9 (mA)
